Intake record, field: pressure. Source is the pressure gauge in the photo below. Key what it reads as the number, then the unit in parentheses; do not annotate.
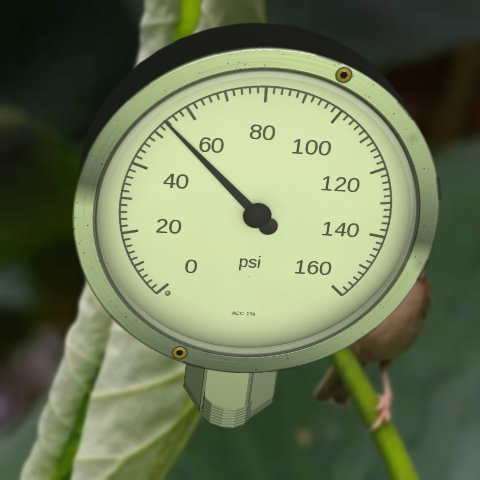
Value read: 54 (psi)
